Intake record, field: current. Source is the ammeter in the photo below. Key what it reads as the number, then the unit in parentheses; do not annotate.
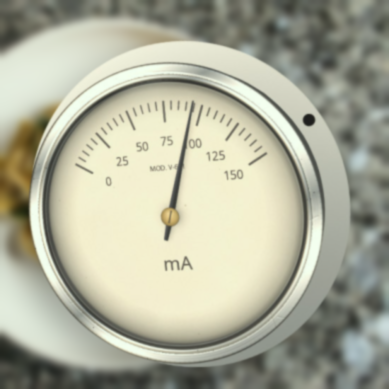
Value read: 95 (mA)
